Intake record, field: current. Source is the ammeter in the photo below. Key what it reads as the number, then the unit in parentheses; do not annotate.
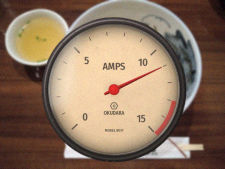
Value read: 11 (A)
